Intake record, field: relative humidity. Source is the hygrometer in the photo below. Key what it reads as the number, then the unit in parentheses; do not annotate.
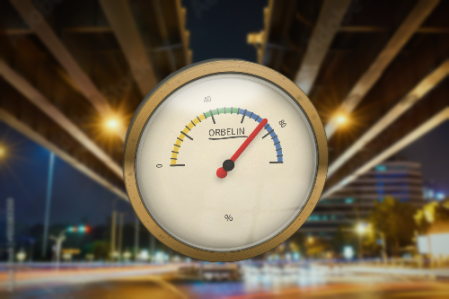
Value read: 72 (%)
